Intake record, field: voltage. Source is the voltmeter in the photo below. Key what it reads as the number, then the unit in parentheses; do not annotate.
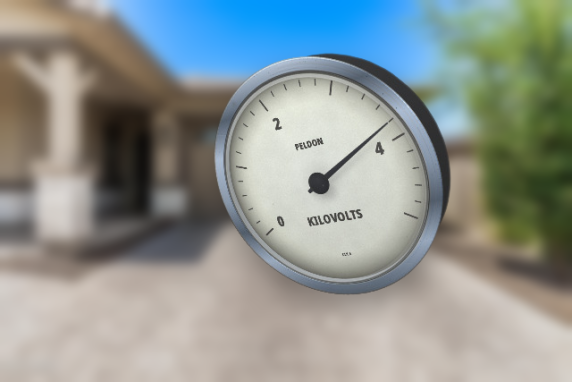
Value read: 3.8 (kV)
